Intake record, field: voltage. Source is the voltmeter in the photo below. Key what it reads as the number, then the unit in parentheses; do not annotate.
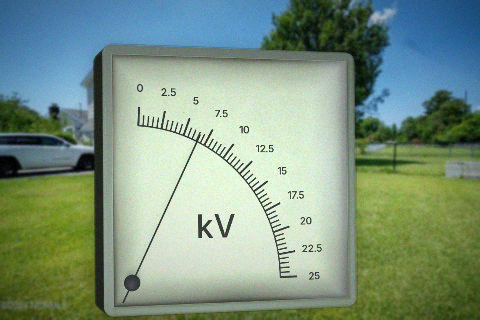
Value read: 6.5 (kV)
